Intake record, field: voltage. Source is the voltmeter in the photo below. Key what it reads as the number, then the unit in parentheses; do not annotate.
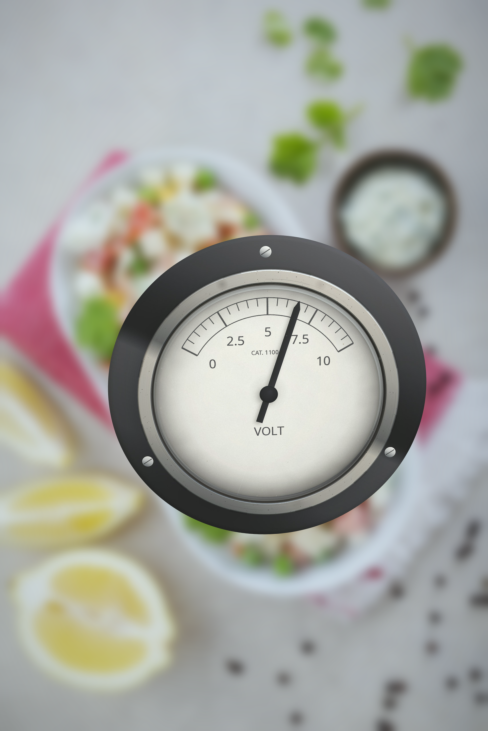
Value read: 6.5 (V)
